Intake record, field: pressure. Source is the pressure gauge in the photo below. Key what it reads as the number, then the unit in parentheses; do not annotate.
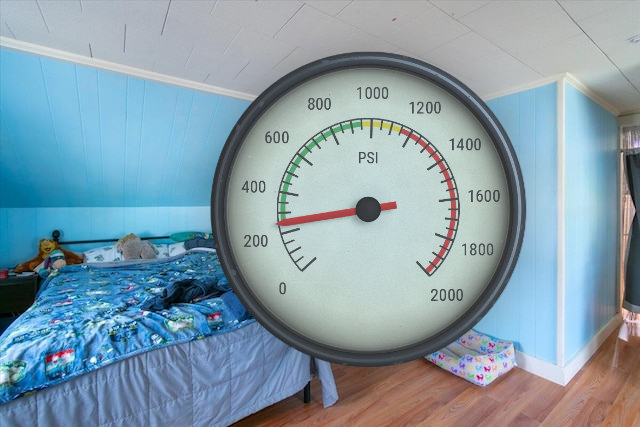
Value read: 250 (psi)
